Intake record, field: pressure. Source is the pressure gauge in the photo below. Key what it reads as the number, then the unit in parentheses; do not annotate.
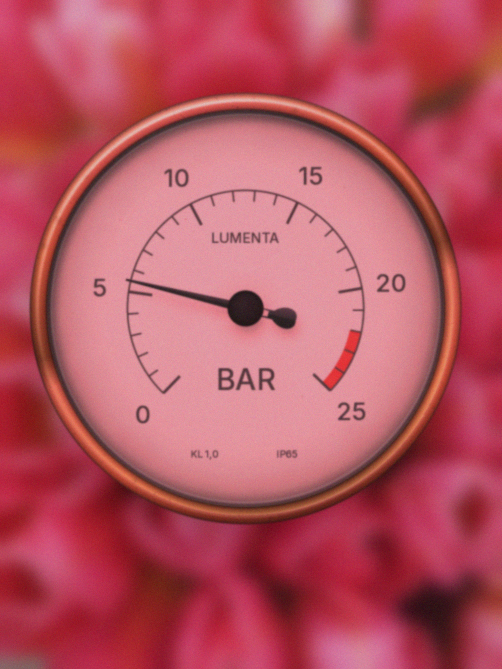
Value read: 5.5 (bar)
